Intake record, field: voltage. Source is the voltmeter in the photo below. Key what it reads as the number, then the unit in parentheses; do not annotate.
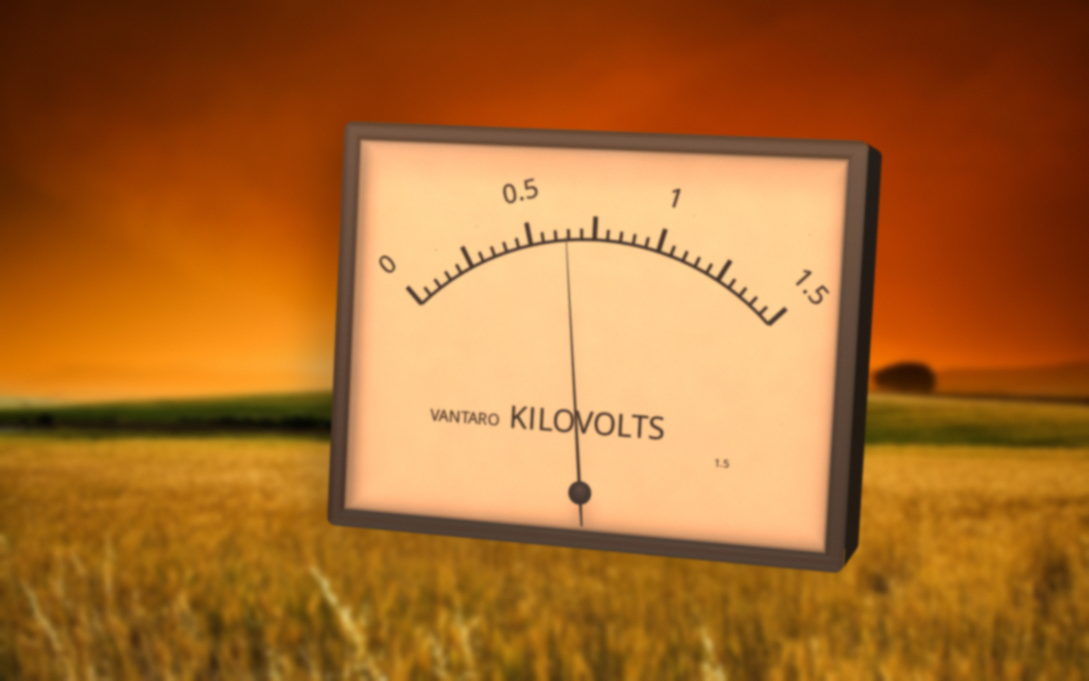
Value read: 0.65 (kV)
